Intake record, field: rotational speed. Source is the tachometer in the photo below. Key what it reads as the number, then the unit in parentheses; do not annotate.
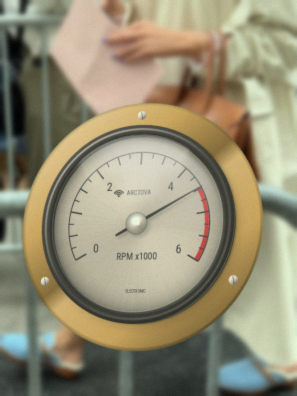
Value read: 4500 (rpm)
